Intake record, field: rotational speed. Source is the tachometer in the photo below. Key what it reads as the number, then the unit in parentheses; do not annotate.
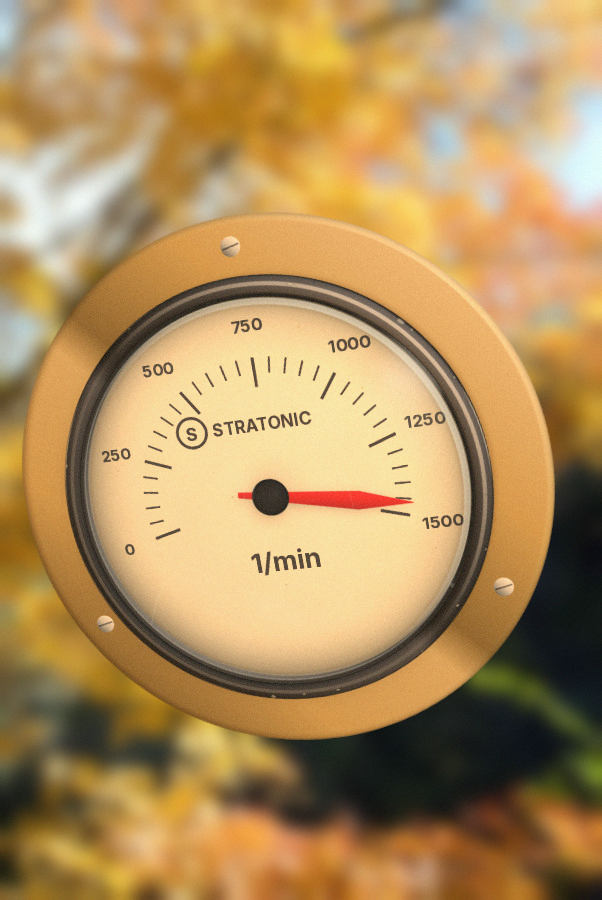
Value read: 1450 (rpm)
